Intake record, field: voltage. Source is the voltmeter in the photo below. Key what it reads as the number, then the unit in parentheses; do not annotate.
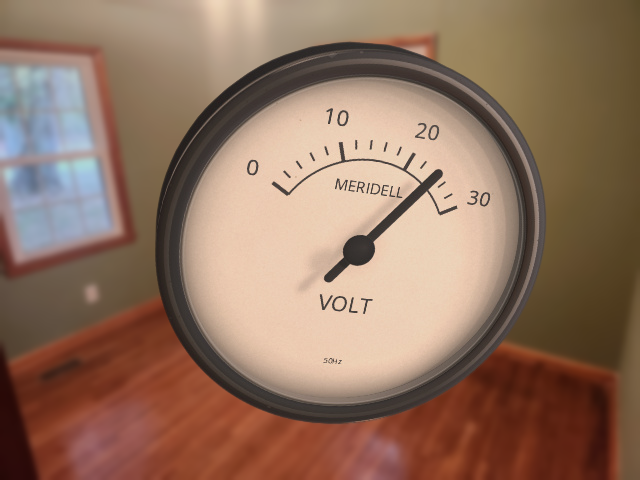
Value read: 24 (V)
